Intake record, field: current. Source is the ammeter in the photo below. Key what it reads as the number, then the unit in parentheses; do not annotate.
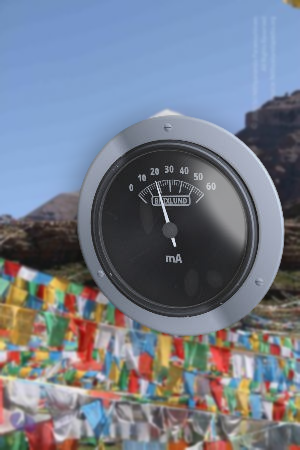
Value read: 20 (mA)
